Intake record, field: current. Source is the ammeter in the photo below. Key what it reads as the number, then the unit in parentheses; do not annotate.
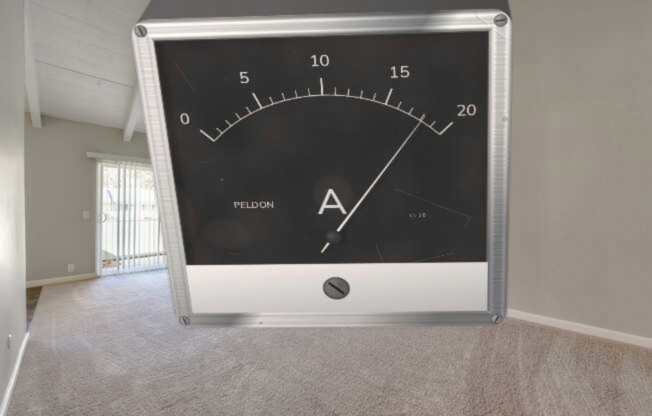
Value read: 18 (A)
